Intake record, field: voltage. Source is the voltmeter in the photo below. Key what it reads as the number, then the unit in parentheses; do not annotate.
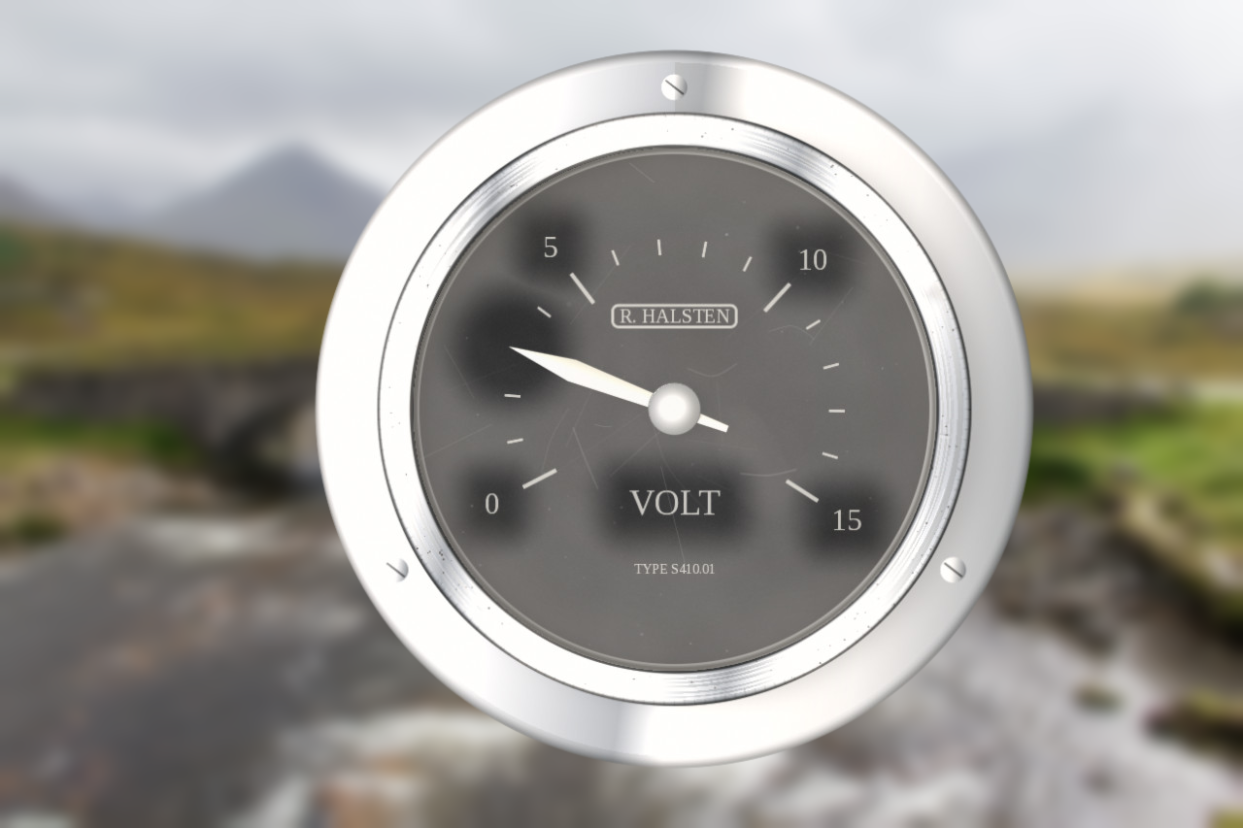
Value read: 3 (V)
